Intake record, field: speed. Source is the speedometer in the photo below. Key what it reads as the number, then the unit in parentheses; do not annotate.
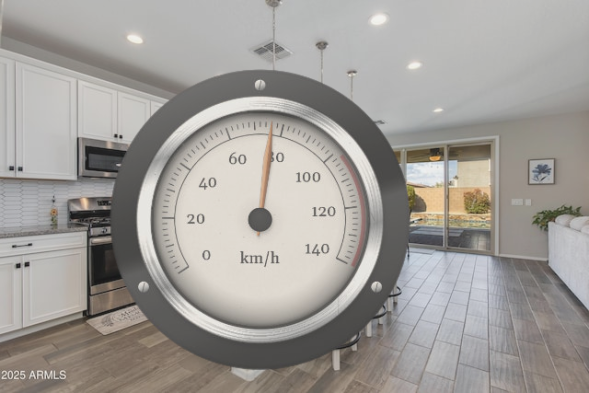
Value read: 76 (km/h)
